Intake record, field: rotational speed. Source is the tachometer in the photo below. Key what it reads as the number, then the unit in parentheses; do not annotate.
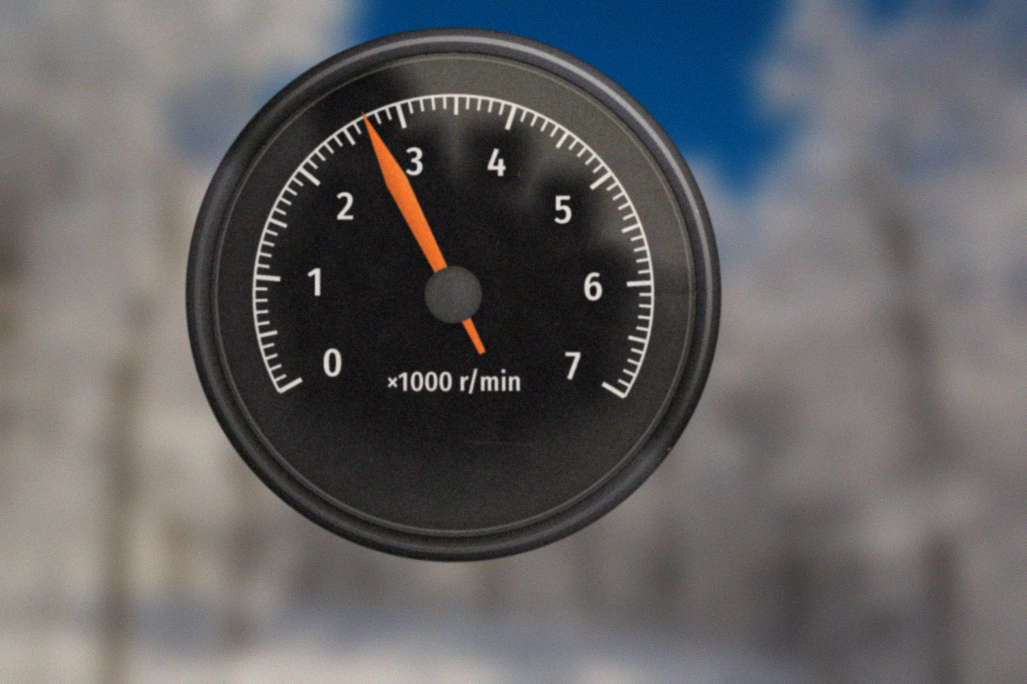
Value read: 2700 (rpm)
